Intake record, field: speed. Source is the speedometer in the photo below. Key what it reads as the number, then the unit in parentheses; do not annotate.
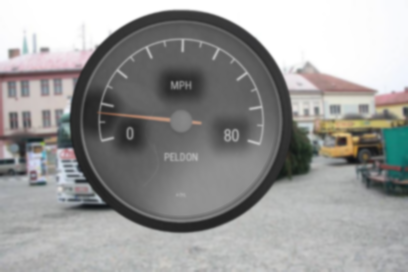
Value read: 7.5 (mph)
